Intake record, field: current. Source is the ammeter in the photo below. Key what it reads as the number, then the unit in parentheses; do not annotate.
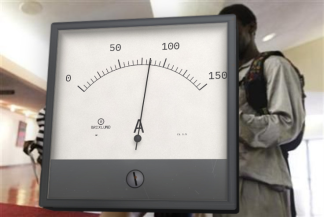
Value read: 85 (A)
